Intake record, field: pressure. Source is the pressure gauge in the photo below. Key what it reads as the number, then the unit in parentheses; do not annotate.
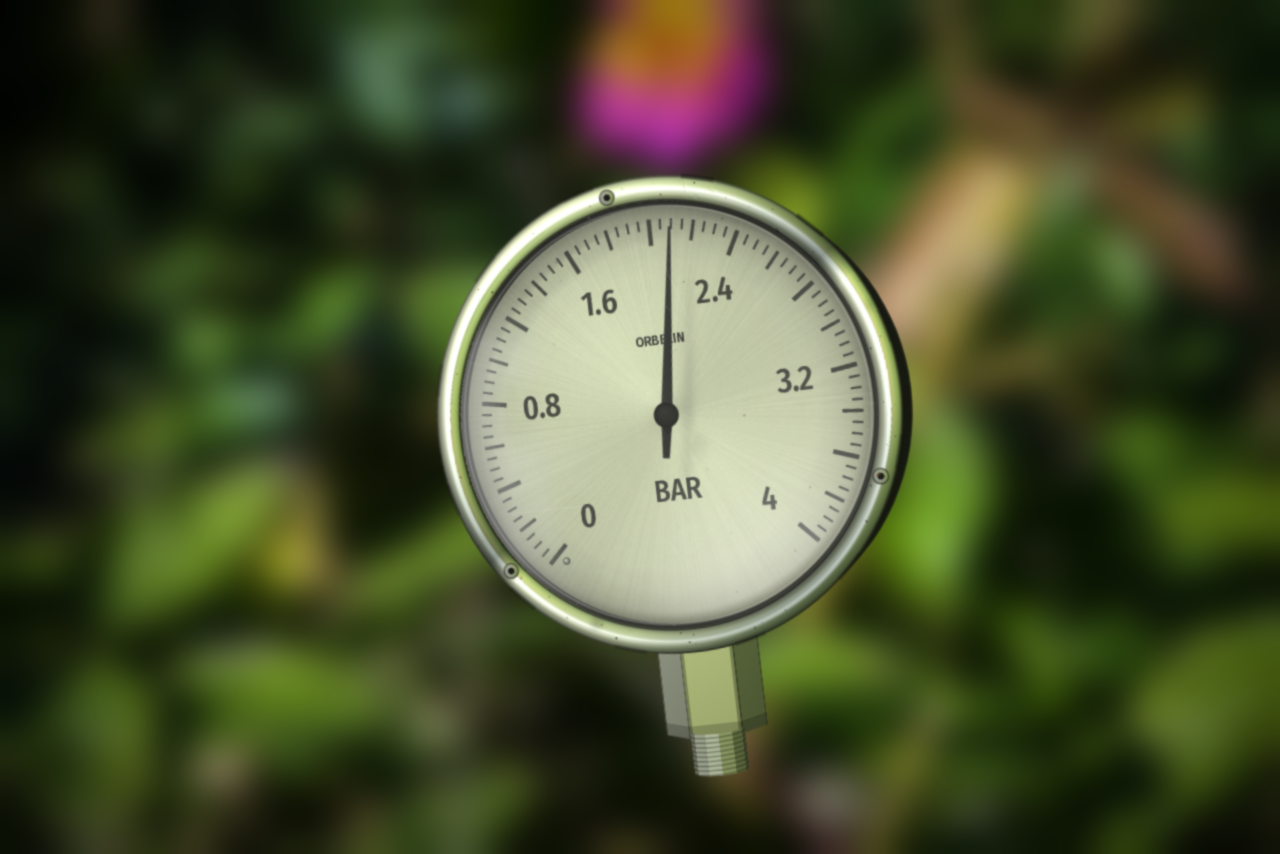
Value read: 2.1 (bar)
